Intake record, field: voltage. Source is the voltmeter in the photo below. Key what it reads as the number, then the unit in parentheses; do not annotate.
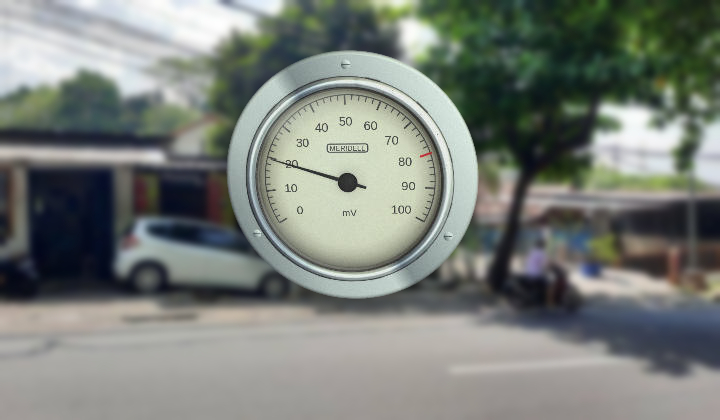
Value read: 20 (mV)
